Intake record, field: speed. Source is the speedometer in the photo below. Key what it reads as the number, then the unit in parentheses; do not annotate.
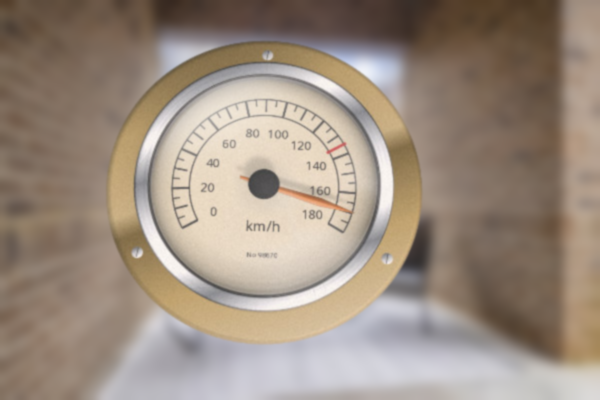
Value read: 170 (km/h)
